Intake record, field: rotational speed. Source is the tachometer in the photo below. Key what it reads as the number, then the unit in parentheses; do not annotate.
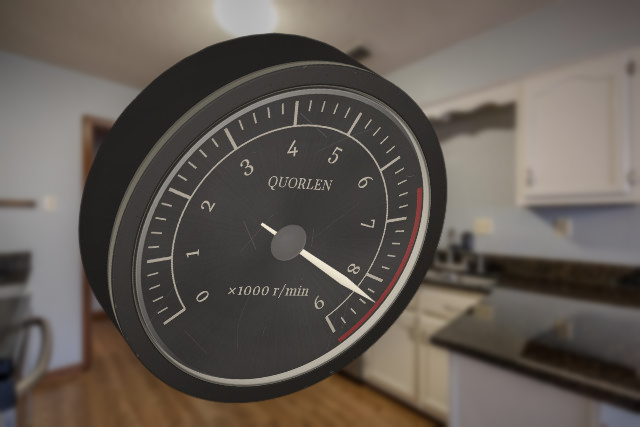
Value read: 8300 (rpm)
